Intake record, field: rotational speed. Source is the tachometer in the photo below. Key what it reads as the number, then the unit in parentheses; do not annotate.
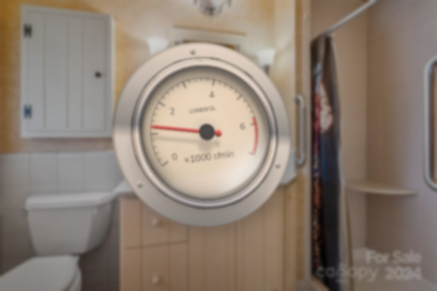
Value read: 1200 (rpm)
